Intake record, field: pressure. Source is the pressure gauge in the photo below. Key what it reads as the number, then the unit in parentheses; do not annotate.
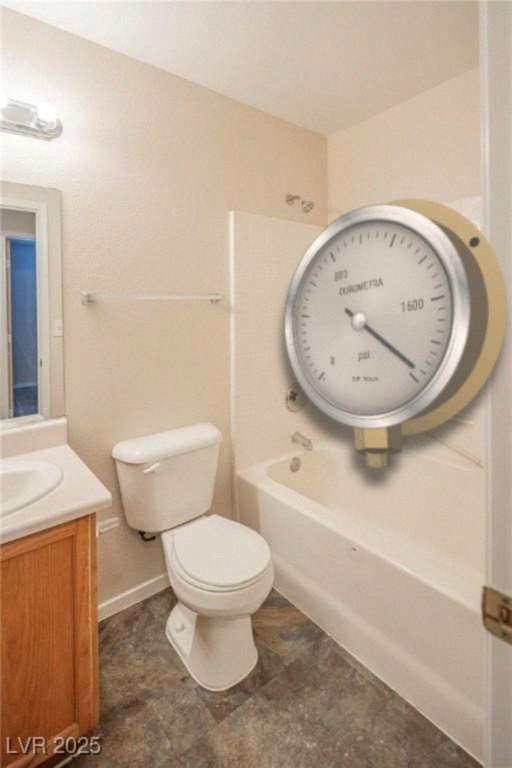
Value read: 1950 (psi)
